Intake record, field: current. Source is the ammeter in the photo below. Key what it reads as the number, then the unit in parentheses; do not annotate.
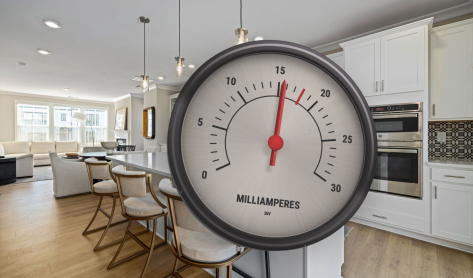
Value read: 15.5 (mA)
